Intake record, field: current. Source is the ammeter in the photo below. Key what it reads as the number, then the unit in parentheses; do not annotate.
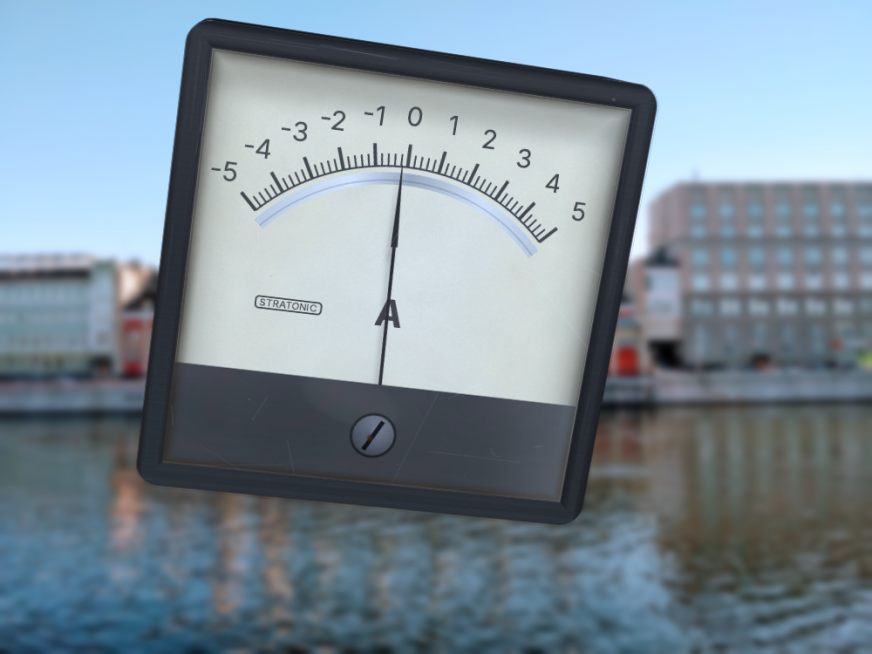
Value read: -0.2 (A)
